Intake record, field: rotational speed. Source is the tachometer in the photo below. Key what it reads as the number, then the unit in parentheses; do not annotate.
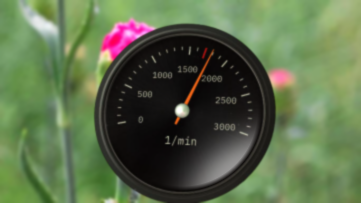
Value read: 1800 (rpm)
